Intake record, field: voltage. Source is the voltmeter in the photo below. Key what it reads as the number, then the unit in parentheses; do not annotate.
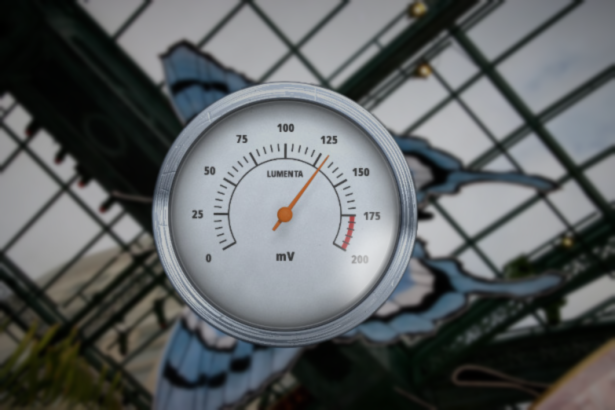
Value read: 130 (mV)
